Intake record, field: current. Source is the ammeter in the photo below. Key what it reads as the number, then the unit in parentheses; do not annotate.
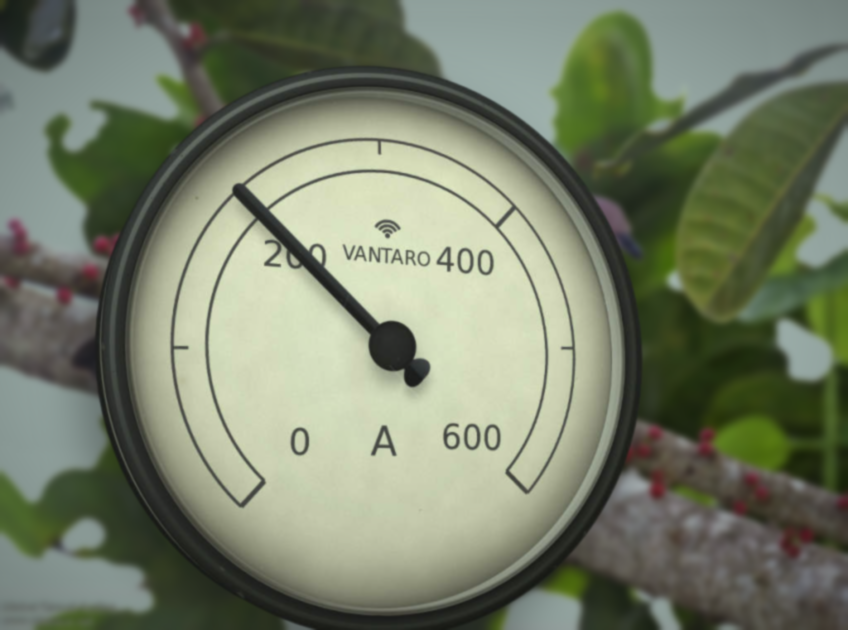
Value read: 200 (A)
